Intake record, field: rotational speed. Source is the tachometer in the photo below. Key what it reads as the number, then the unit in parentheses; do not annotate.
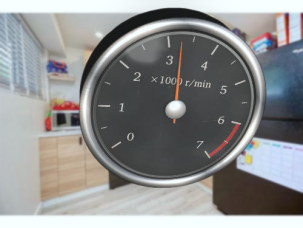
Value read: 3250 (rpm)
